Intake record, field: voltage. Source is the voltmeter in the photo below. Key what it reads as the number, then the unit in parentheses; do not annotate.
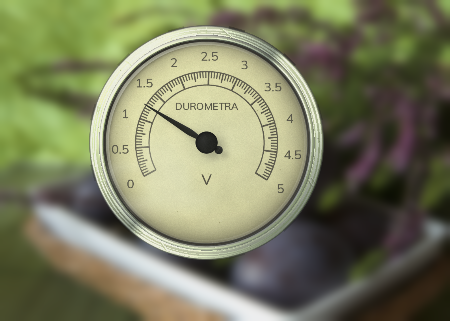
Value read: 1.25 (V)
